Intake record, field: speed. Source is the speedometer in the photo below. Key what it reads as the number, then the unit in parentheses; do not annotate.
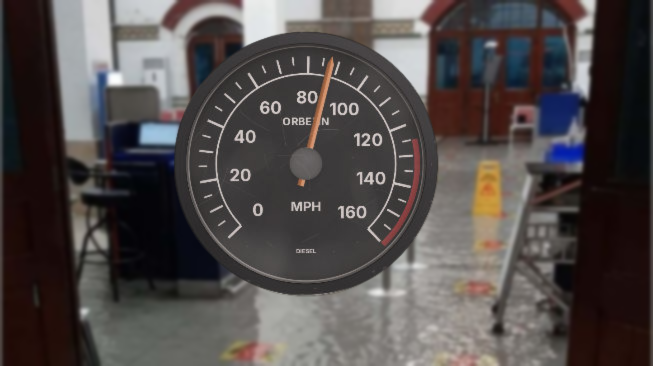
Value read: 87.5 (mph)
